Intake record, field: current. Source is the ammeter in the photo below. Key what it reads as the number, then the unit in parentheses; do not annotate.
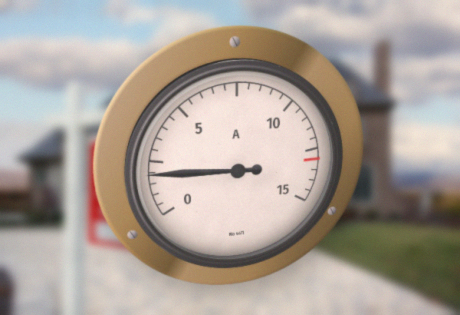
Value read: 2 (A)
